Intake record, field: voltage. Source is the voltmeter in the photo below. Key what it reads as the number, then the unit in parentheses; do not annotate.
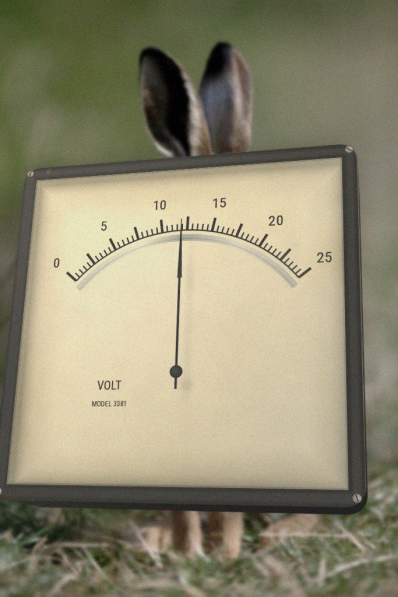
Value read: 12 (V)
